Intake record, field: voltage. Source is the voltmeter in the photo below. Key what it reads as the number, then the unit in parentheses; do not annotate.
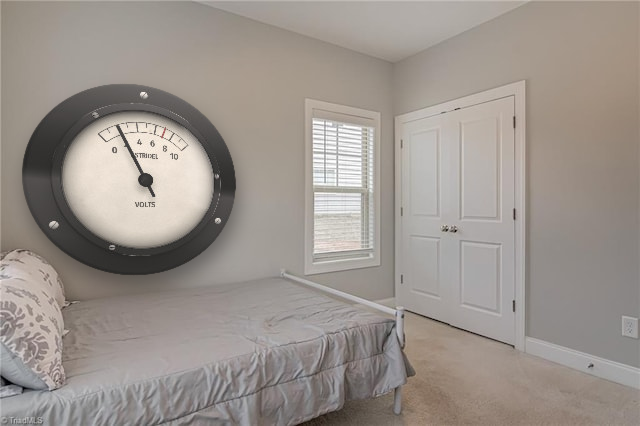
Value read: 2 (V)
